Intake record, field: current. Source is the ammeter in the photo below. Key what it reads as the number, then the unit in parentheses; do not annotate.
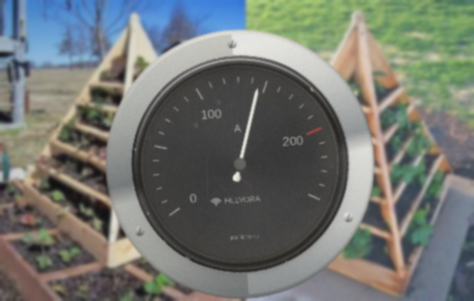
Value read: 145 (A)
